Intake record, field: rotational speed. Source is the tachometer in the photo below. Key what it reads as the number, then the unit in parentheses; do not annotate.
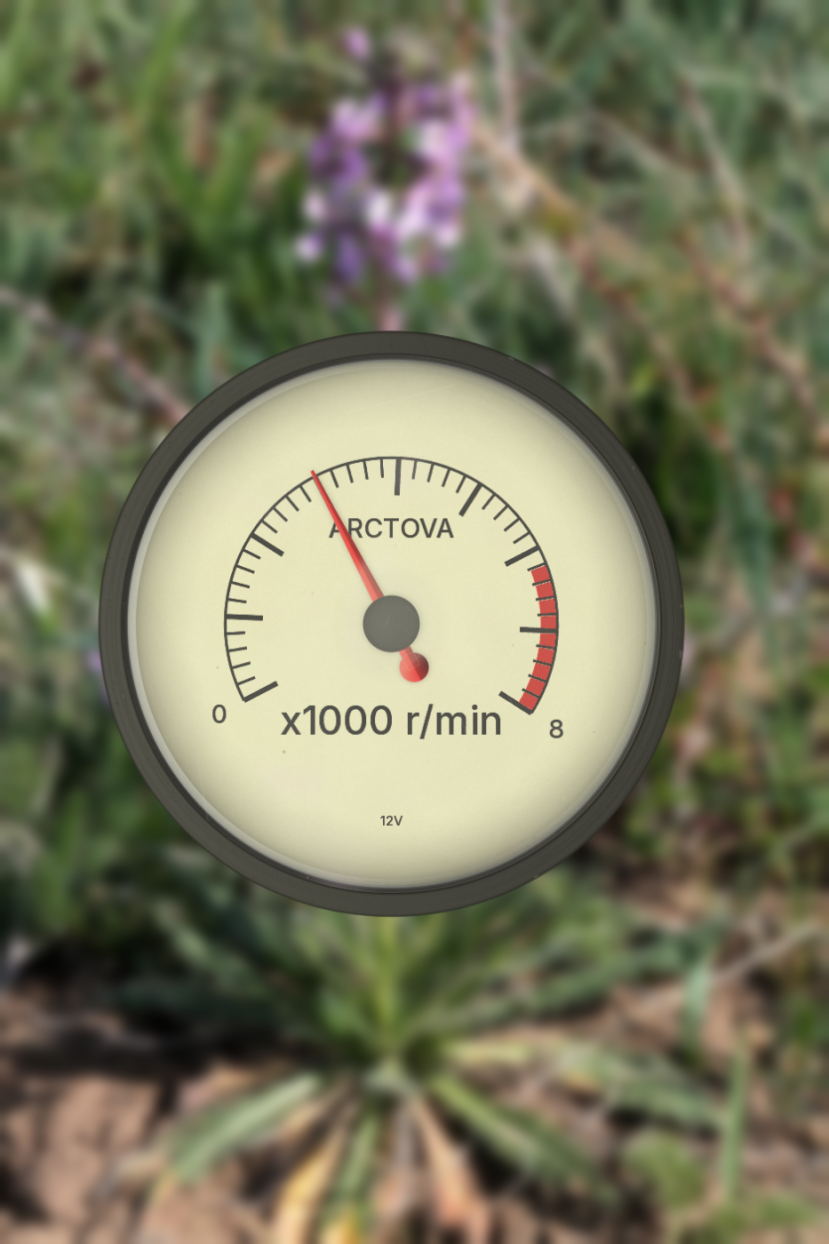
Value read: 3000 (rpm)
